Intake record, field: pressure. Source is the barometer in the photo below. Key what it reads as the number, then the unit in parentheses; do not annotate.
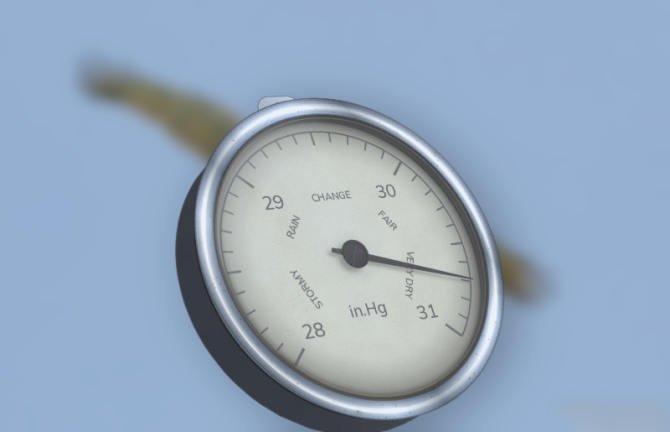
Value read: 30.7 (inHg)
